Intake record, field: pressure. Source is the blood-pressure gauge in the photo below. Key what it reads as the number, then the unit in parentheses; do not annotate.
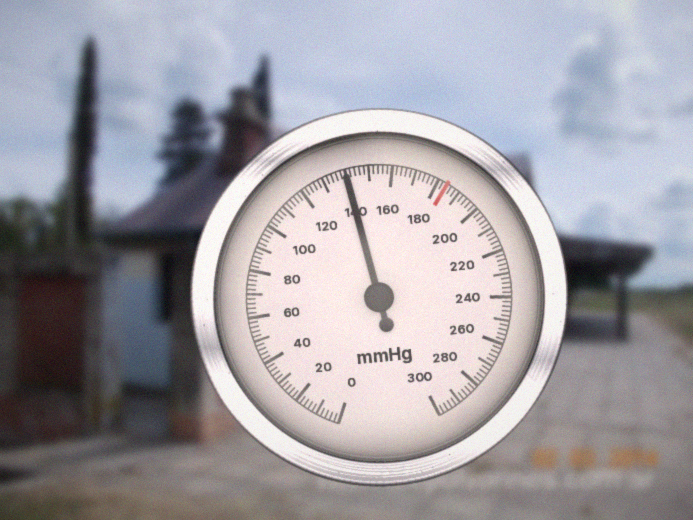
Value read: 140 (mmHg)
